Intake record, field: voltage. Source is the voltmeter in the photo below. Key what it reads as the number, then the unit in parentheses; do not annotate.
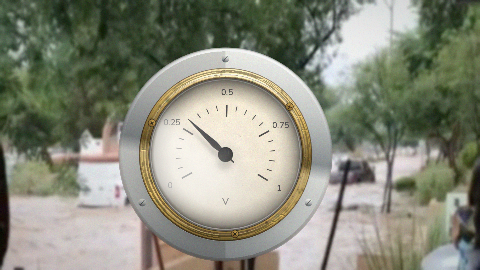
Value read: 0.3 (V)
